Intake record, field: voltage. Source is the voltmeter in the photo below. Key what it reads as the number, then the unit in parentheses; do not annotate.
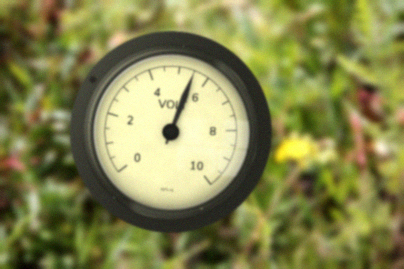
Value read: 5.5 (V)
